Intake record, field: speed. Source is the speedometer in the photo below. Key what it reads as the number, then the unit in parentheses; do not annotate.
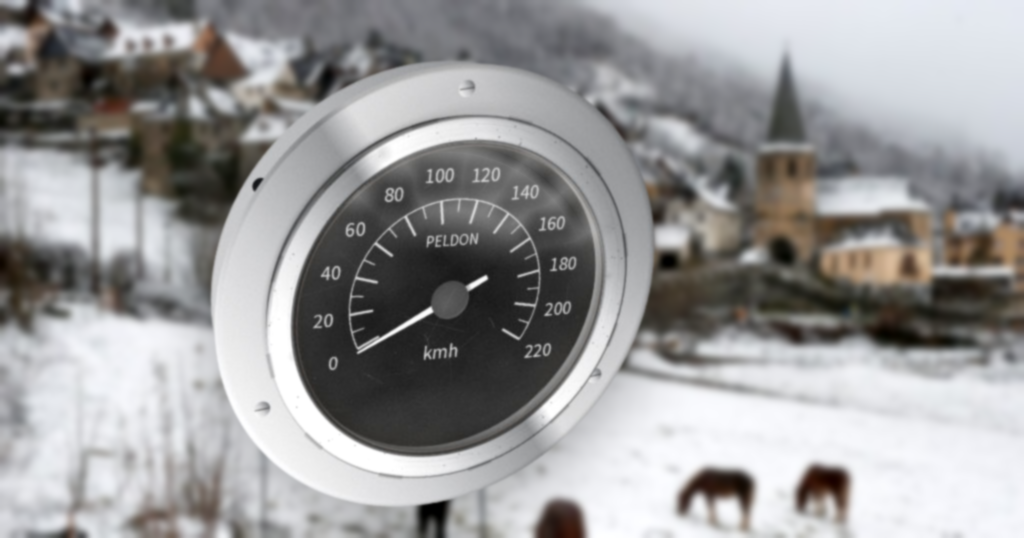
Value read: 0 (km/h)
